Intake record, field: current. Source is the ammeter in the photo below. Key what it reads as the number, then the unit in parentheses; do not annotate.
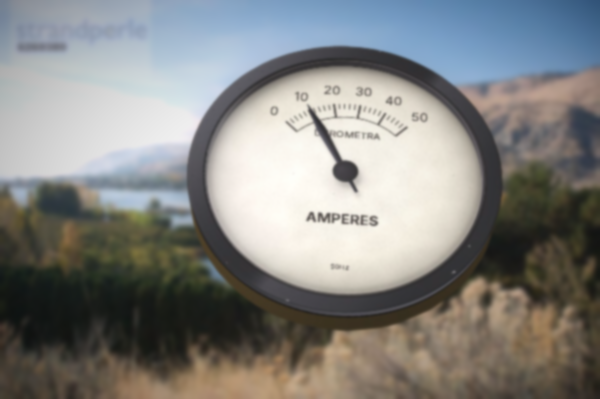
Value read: 10 (A)
